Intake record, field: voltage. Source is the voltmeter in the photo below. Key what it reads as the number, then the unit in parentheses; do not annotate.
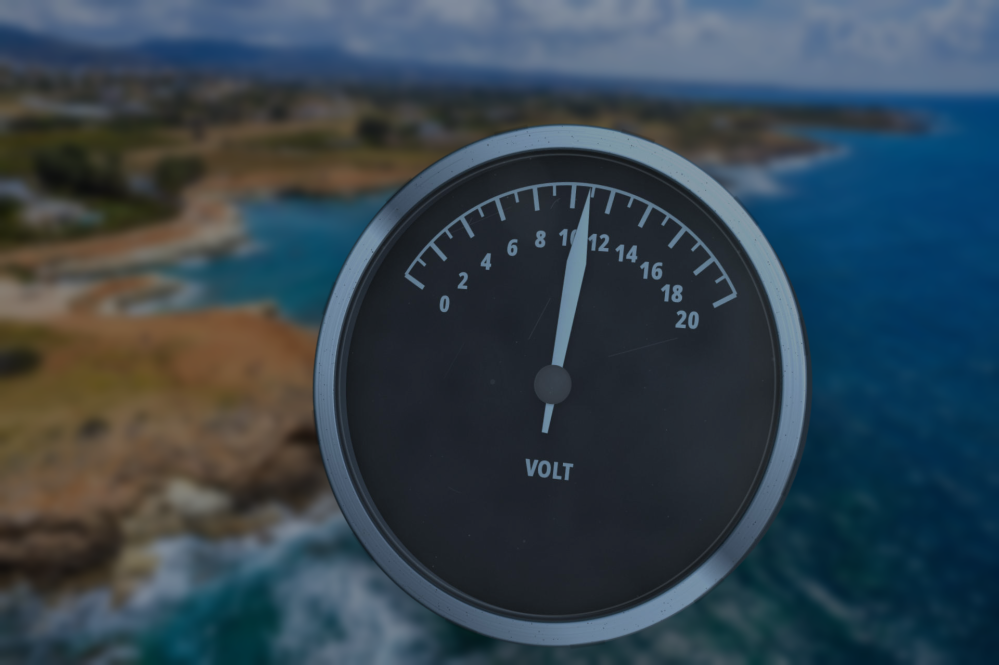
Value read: 11 (V)
